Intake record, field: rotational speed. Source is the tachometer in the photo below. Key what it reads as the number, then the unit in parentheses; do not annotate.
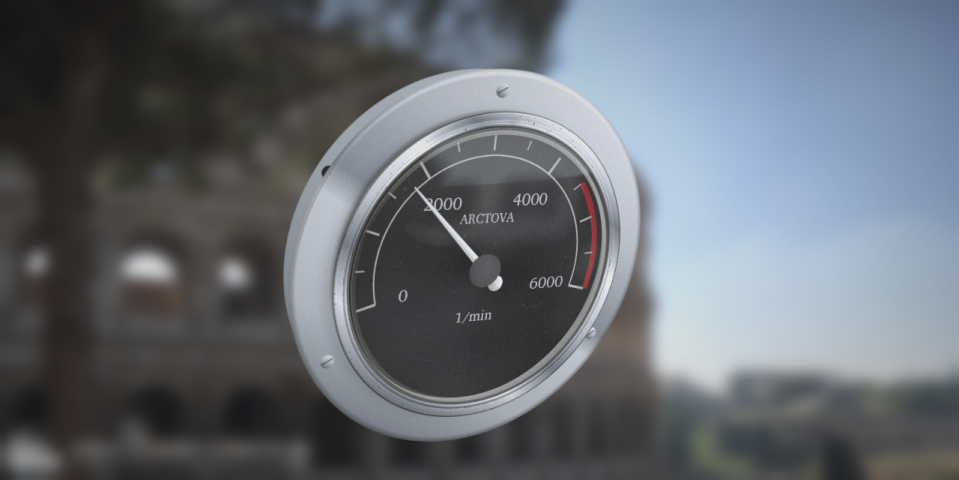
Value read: 1750 (rpm)
